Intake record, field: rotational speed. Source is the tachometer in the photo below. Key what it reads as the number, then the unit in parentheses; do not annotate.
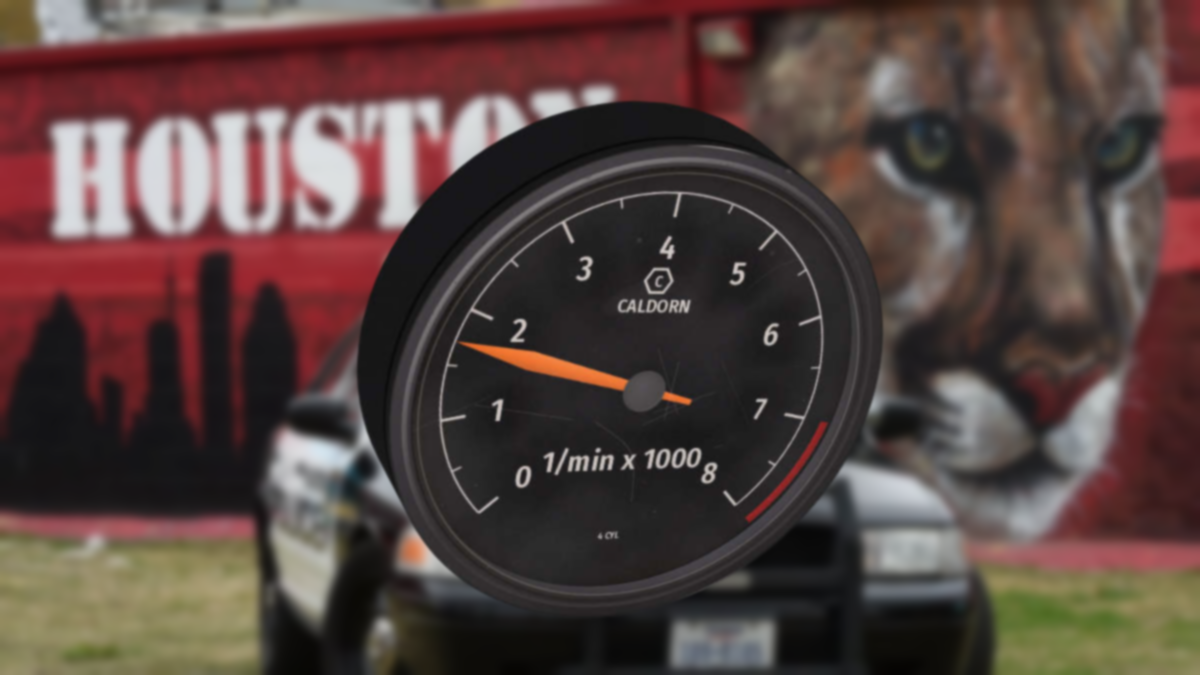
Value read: 1750 (rpm)
